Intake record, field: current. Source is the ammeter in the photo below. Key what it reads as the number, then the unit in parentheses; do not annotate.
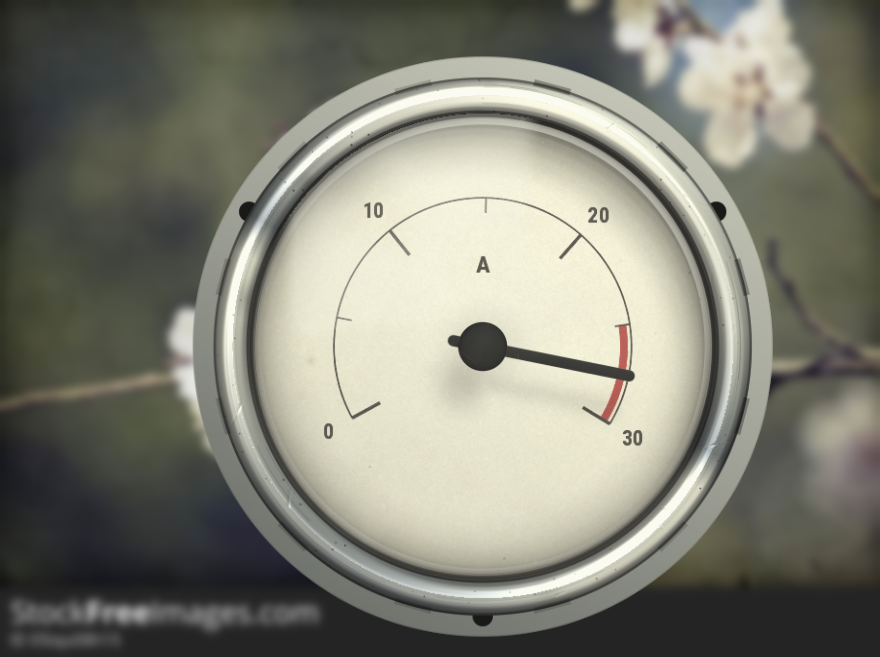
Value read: 27.5 (A)
